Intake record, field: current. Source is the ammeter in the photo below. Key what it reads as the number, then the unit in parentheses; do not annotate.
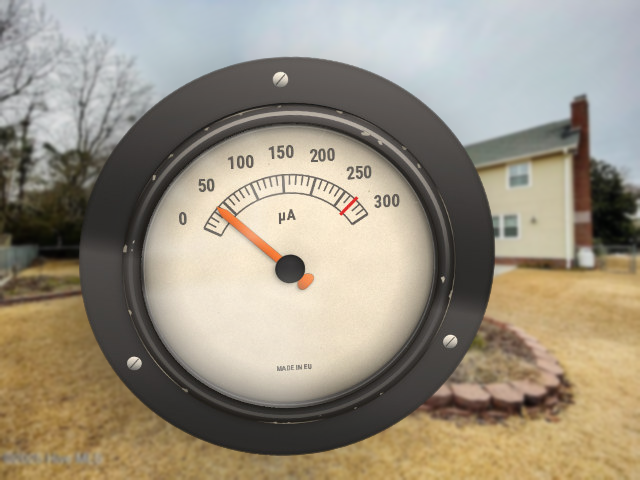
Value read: 40 (µA)
